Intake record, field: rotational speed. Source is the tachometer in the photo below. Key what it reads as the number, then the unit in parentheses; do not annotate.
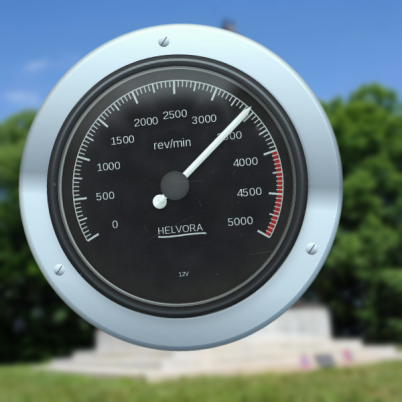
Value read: 3450 (rpm)
